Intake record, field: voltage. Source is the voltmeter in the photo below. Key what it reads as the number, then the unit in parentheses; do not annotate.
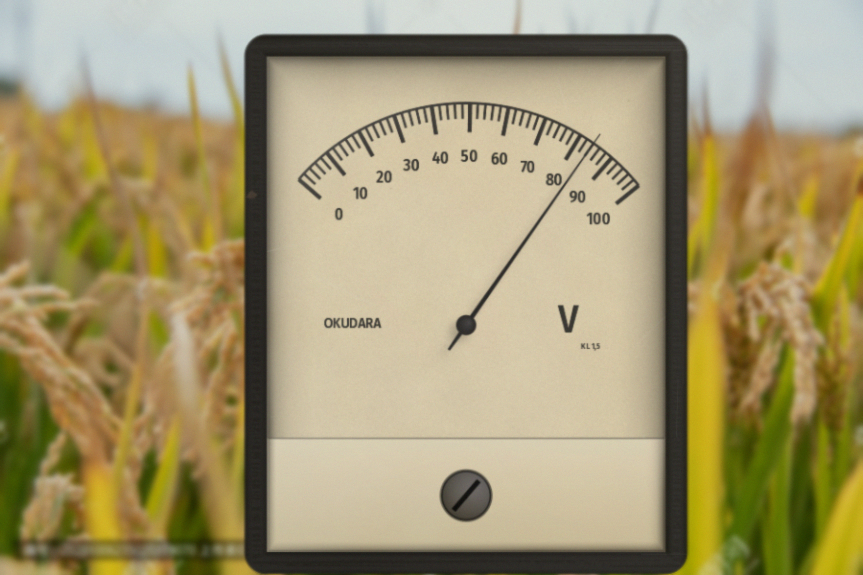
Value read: 84 (V)
